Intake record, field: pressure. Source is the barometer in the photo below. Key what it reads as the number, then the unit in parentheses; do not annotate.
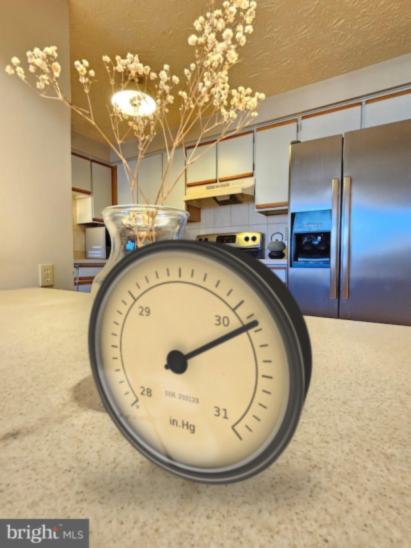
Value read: 30.15 (inHg)
